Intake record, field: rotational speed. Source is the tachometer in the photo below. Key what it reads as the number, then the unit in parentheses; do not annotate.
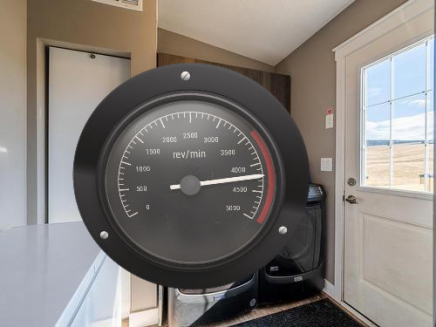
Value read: 4200 (rpm)
